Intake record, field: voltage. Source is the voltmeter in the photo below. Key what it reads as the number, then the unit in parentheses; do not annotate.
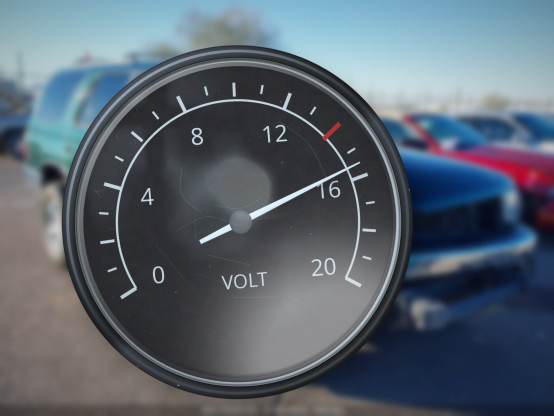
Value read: 15.5 (V)
